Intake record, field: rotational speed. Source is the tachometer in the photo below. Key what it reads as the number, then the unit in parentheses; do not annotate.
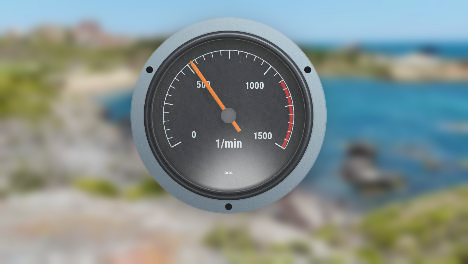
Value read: 525 (rpm)
